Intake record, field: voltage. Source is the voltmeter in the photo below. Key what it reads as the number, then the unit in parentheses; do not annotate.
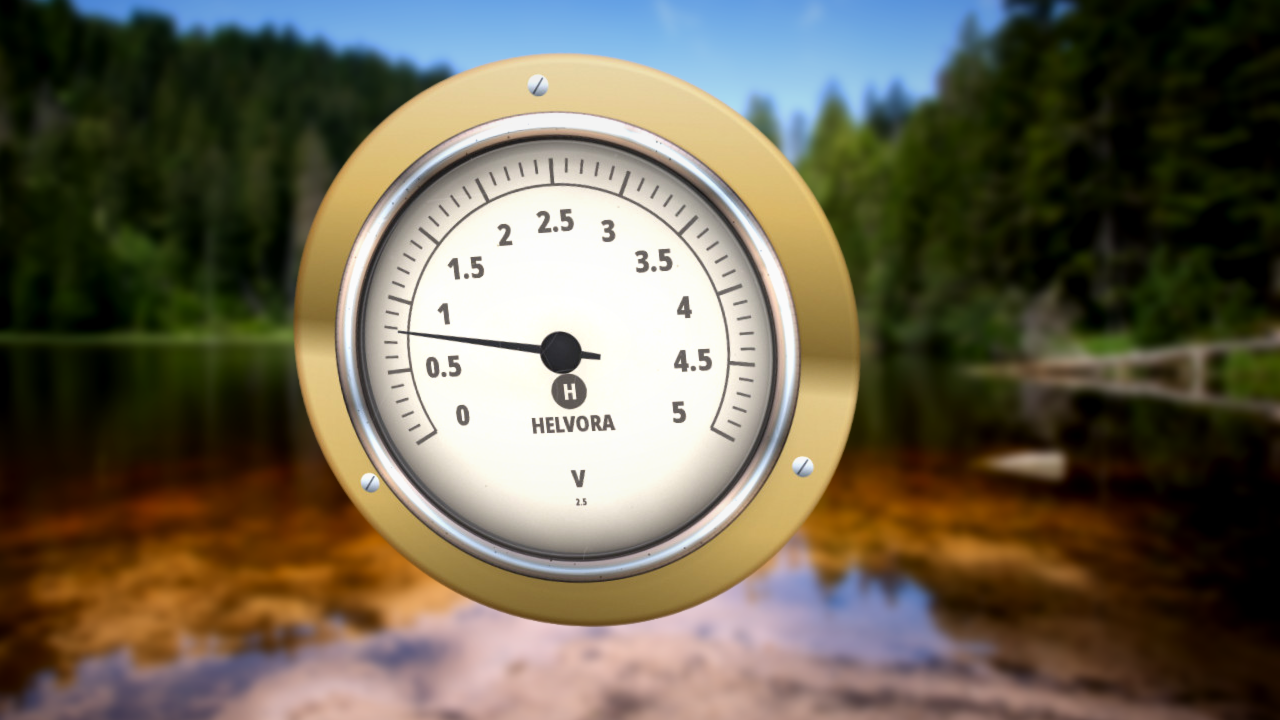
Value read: 0.8 (V)
